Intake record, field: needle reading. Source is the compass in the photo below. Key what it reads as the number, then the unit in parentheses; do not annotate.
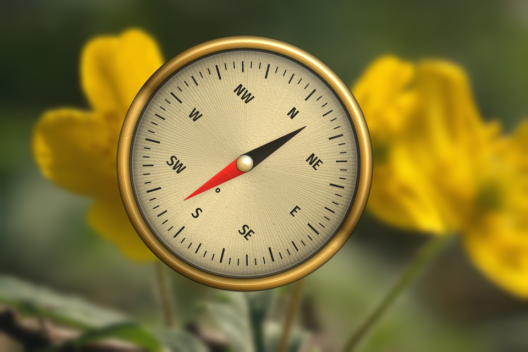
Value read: 195 (°)
